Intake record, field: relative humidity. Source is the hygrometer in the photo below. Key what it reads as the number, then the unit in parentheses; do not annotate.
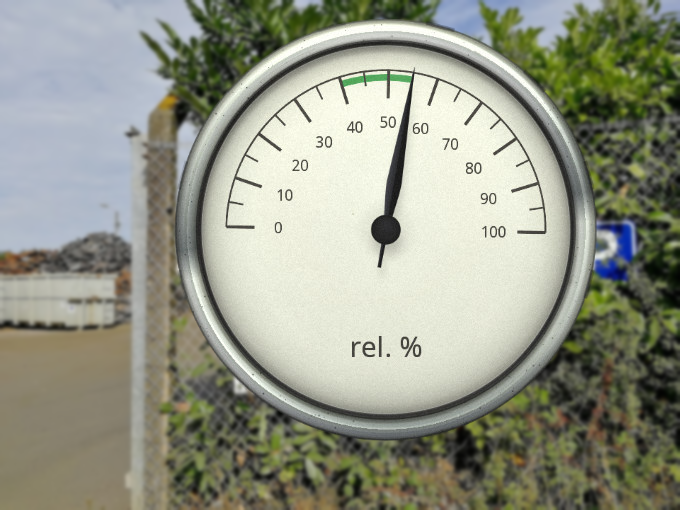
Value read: 55 (%)
